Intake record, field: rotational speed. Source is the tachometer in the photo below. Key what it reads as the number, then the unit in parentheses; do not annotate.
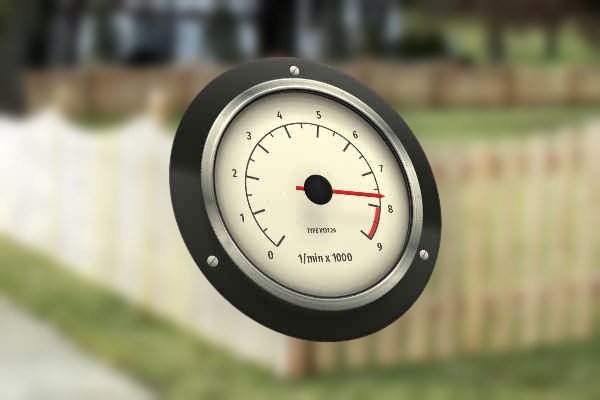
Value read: 7750 (rpm)
